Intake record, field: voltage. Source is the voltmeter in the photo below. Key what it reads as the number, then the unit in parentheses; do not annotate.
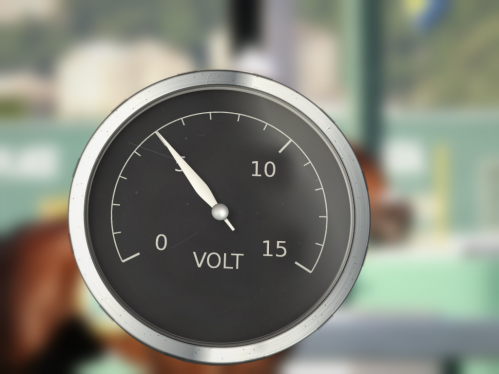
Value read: 5 (V)
